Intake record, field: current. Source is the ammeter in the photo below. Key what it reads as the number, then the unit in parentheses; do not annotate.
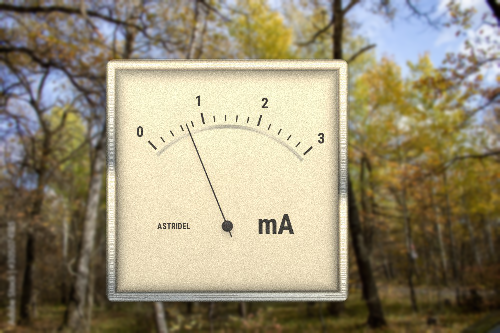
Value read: 0.7 (mA)
